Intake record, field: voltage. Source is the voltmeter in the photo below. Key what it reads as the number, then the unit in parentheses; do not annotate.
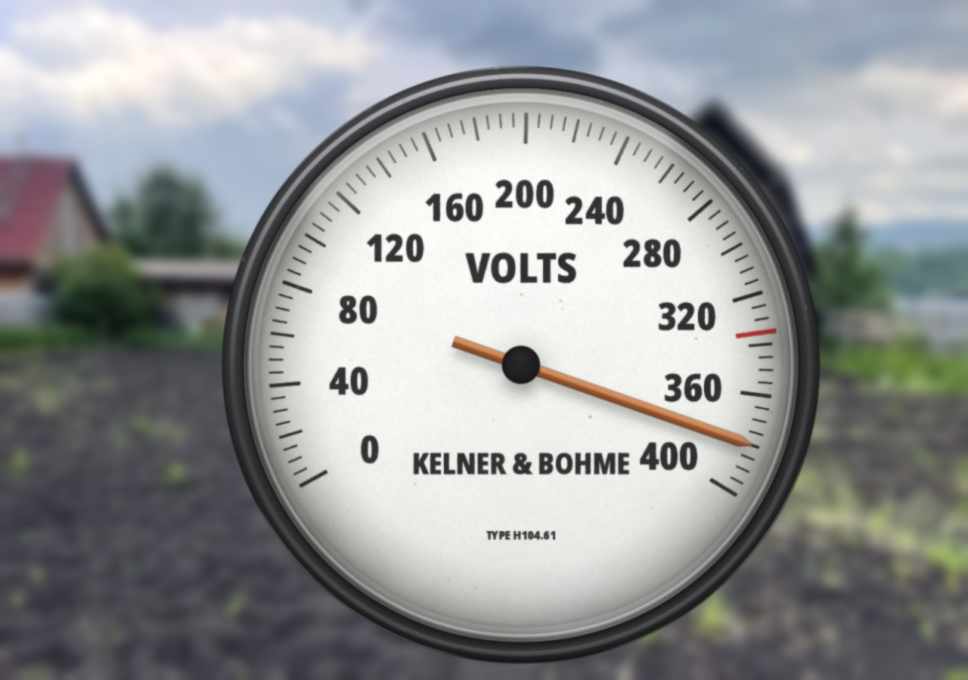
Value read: 380 (V)
